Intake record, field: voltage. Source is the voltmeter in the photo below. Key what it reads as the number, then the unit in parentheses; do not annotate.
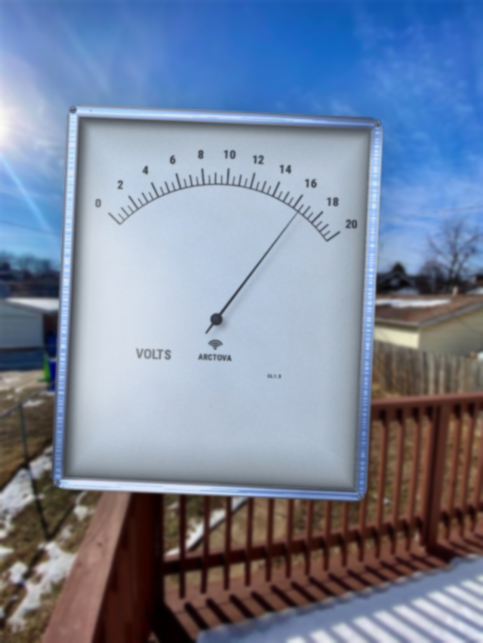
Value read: 16.5 (V)
